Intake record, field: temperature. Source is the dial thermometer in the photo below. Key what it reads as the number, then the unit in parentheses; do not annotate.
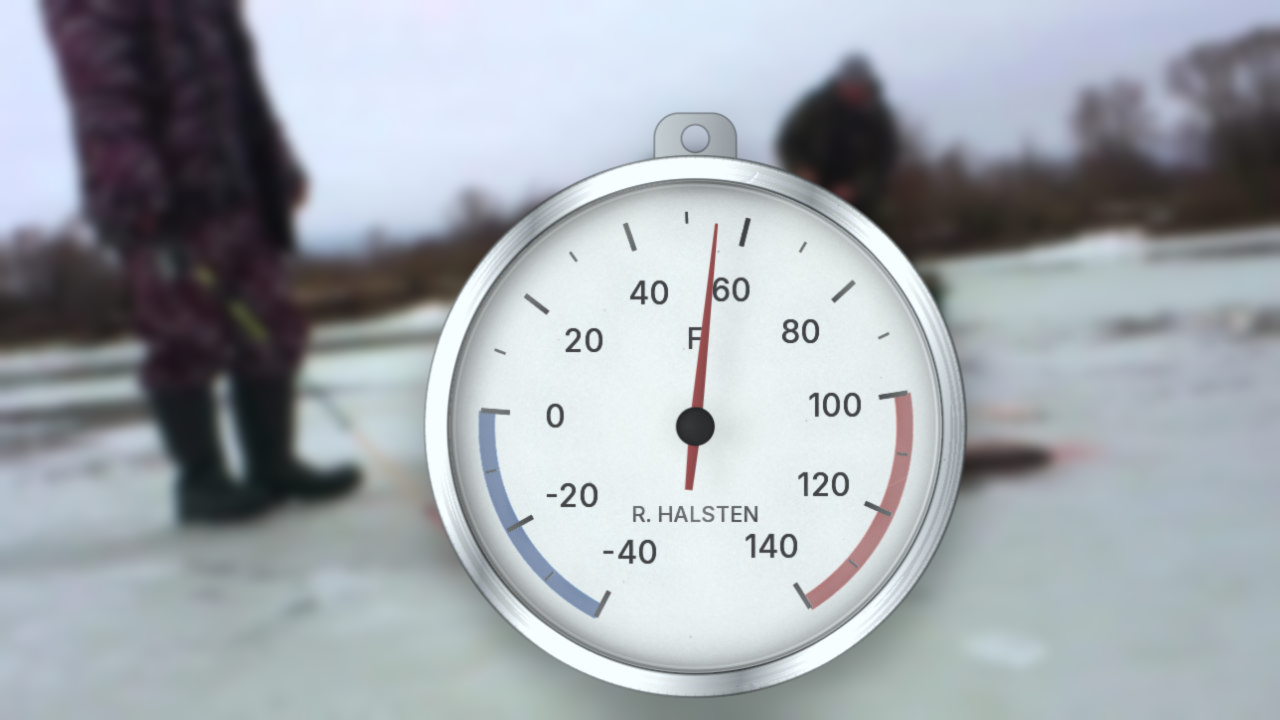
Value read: 55 (°F)
